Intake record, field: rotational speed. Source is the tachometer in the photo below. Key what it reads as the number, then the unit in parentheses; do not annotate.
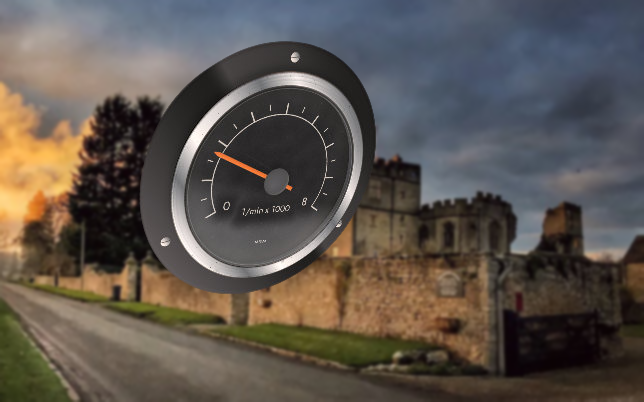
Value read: 1750 (rpm)
